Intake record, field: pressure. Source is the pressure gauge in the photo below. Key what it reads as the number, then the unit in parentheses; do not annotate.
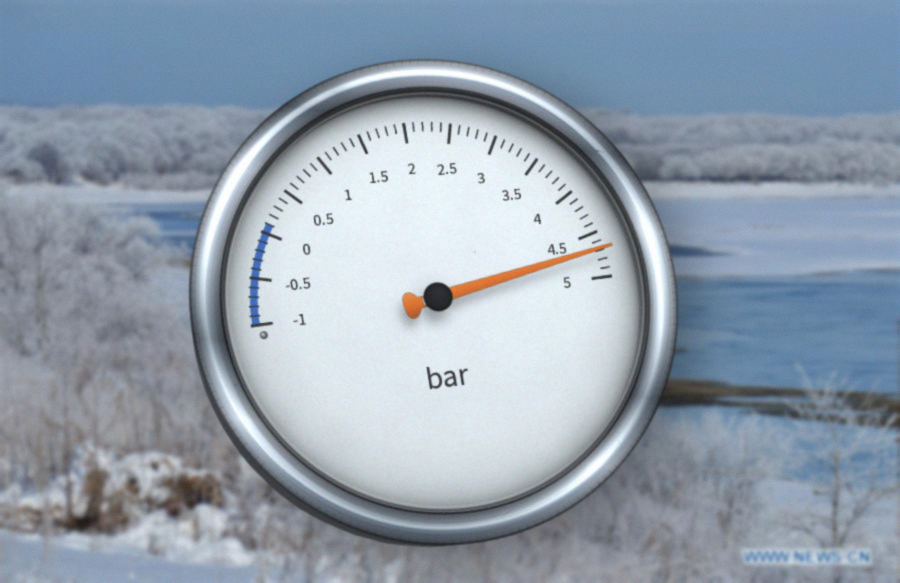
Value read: 4.7 (bar)
